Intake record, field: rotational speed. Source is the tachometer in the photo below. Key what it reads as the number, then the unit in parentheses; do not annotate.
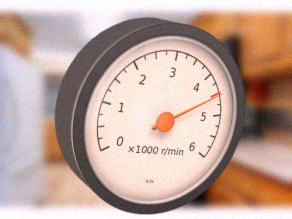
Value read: 4500 (rpm)
